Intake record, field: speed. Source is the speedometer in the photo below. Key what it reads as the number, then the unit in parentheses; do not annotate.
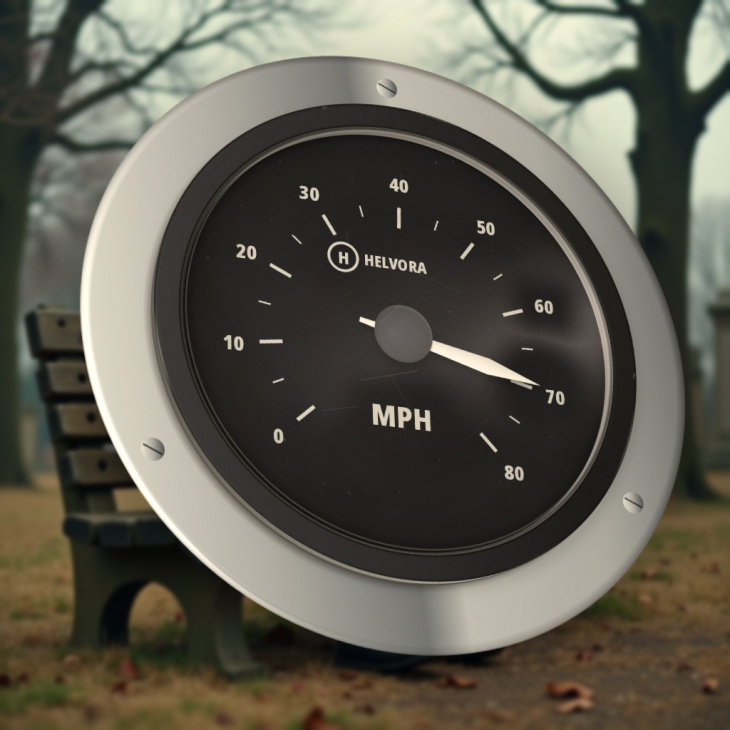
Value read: 70 (mph)
